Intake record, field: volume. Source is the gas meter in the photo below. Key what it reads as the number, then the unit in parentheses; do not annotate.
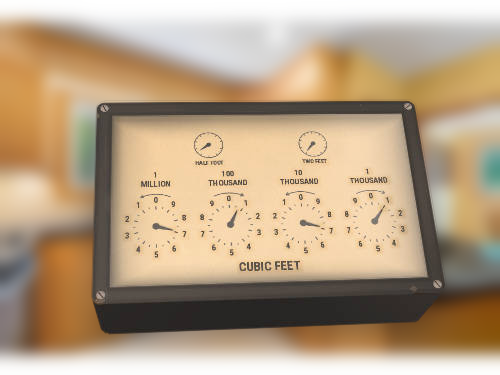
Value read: 707100 (ft³)
